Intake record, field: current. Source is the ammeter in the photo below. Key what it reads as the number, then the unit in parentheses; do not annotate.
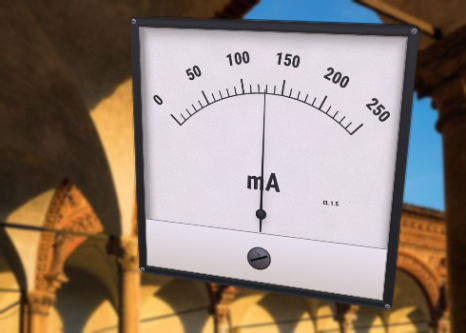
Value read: 130 (mA)
